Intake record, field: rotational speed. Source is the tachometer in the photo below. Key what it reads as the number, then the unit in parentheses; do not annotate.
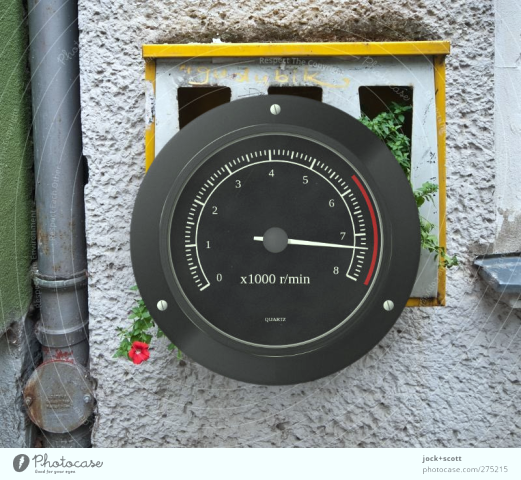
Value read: 7300 (rpm)
